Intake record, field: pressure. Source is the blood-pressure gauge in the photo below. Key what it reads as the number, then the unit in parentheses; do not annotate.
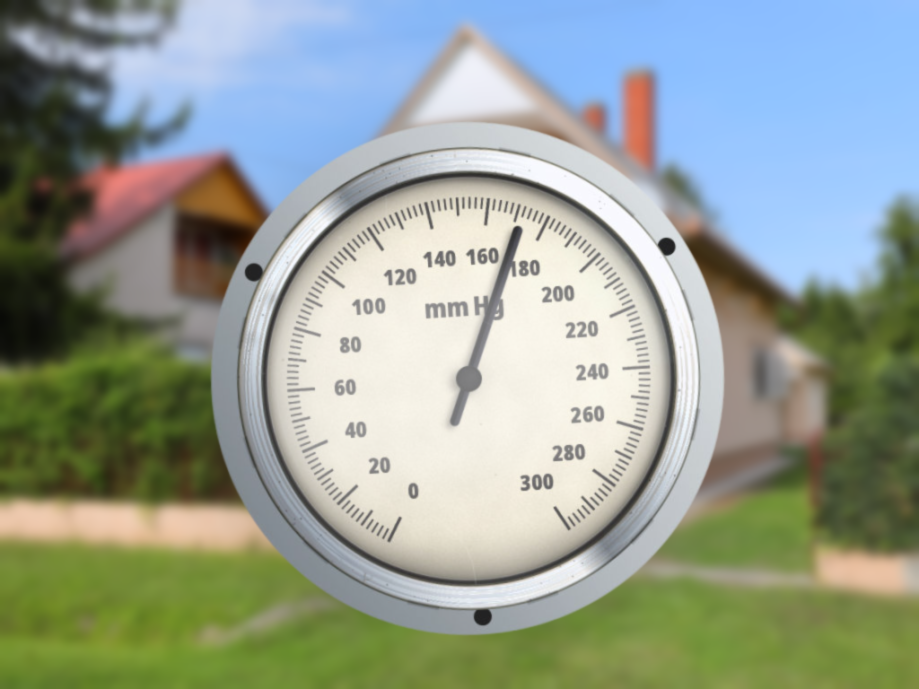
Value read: 172 (mmHg)
